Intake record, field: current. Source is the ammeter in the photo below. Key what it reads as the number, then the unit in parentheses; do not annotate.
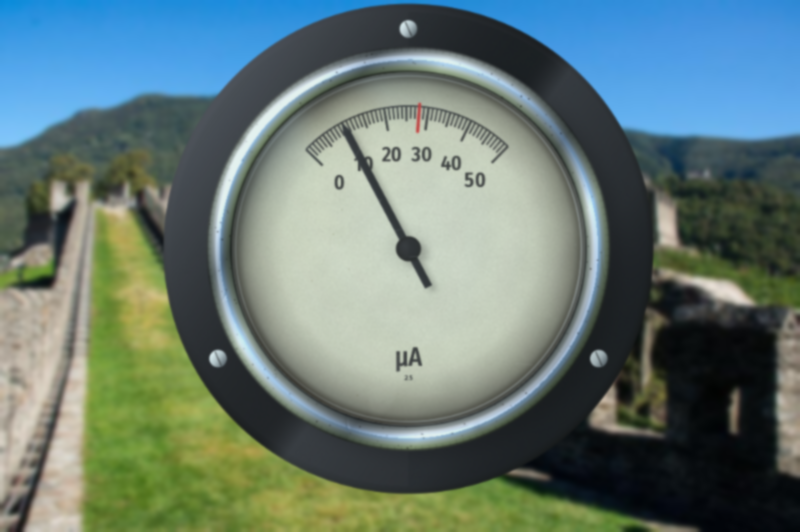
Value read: 10 (µA)
